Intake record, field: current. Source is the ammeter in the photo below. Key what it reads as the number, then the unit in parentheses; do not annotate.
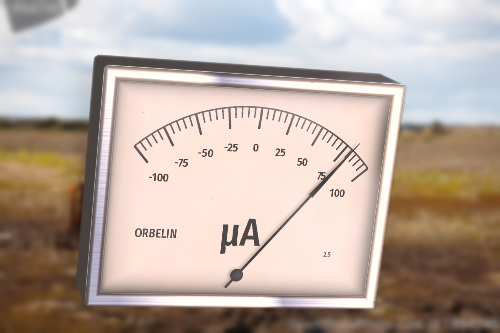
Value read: 80 (µA)
